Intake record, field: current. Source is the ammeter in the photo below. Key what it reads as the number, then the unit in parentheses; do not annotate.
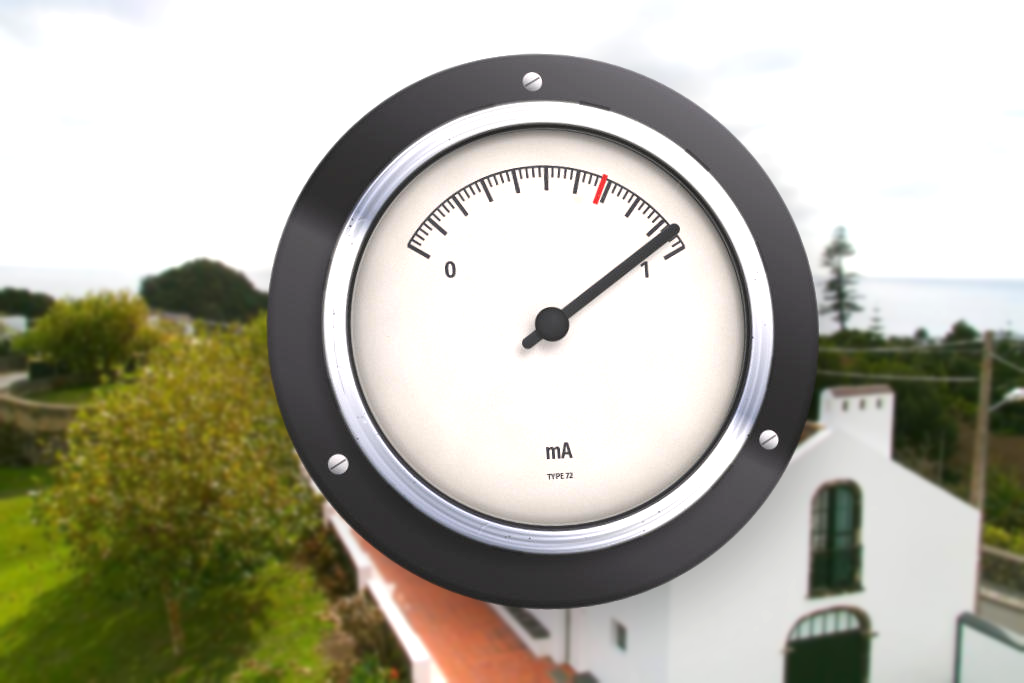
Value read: 0.94 (mA)
